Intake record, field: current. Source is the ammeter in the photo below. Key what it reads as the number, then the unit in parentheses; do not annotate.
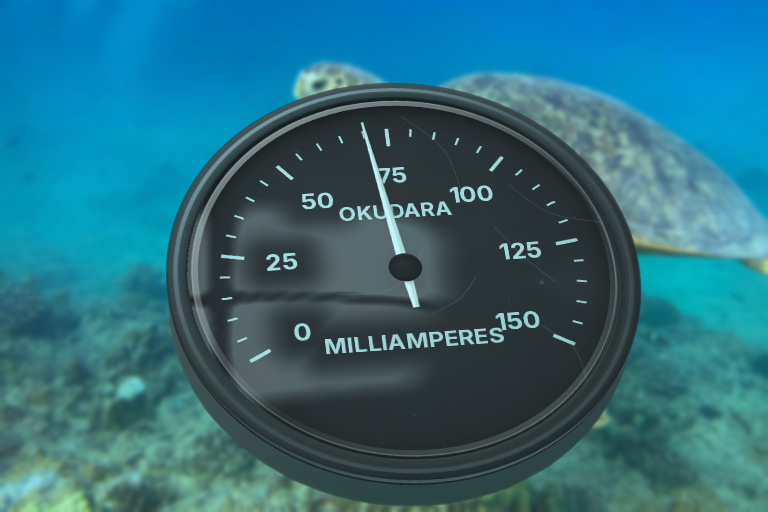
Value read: 70 (mA)
